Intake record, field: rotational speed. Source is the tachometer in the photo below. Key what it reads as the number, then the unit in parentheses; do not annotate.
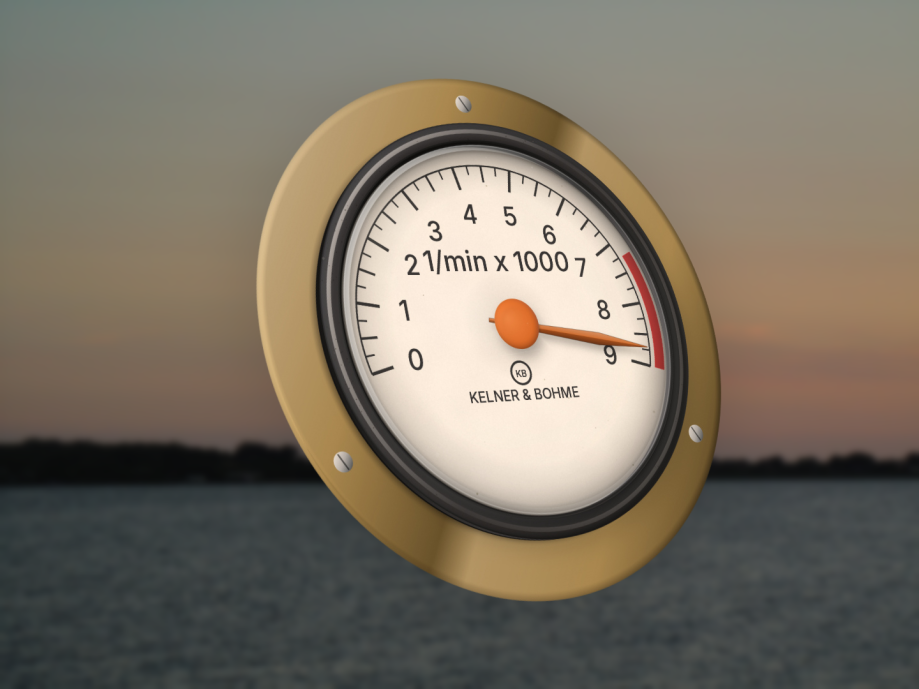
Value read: 8750 (rpm)
